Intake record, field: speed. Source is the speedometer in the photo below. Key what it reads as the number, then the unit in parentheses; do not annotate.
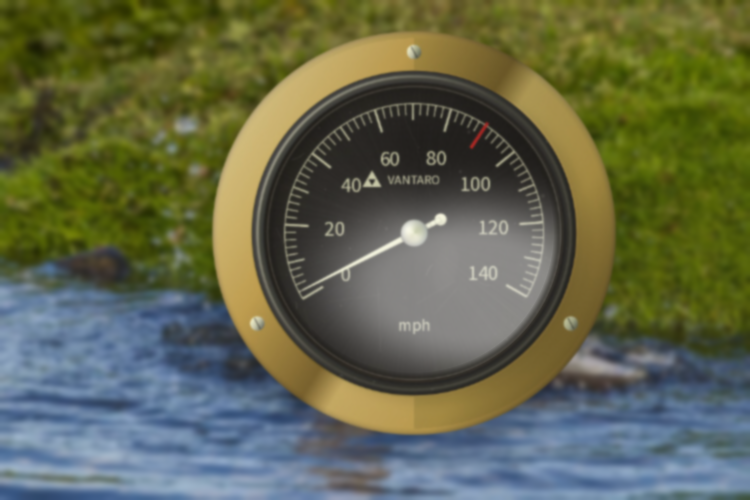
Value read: 2 (mph)
